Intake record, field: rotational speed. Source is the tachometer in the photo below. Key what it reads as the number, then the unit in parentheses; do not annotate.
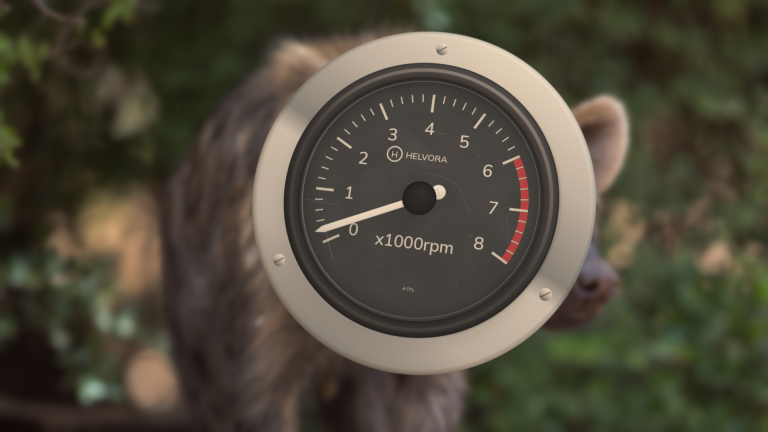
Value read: 200 (rpm)
